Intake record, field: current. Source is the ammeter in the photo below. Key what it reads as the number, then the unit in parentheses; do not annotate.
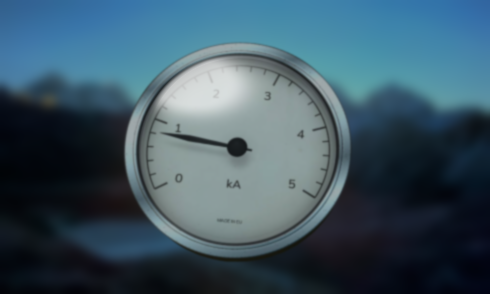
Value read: 0.8 (kA)
